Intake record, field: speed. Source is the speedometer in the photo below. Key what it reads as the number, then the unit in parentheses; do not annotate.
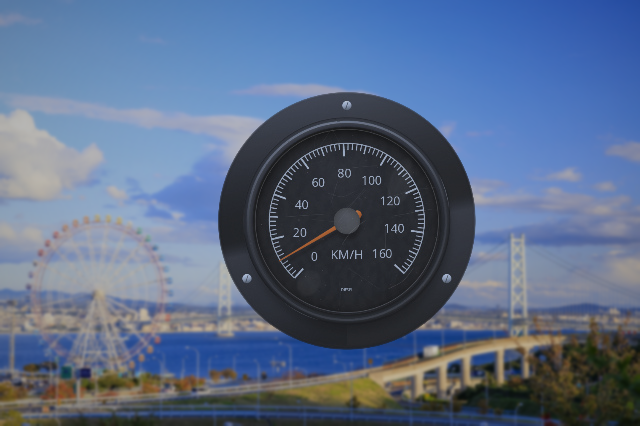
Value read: 10 (km/h)
